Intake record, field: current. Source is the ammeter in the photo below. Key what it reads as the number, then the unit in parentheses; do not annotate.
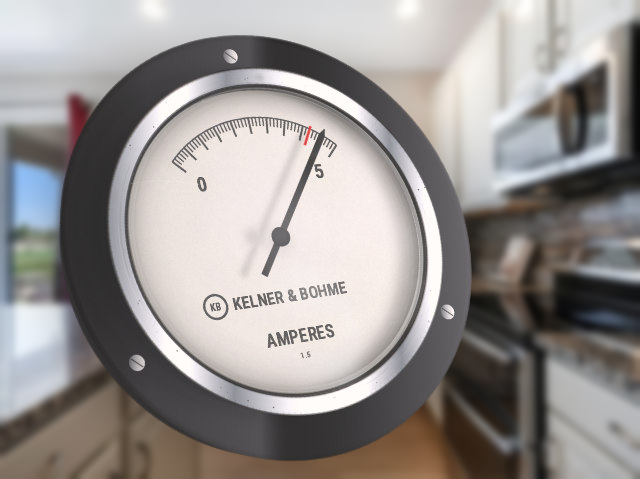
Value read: 4.5 (A)
